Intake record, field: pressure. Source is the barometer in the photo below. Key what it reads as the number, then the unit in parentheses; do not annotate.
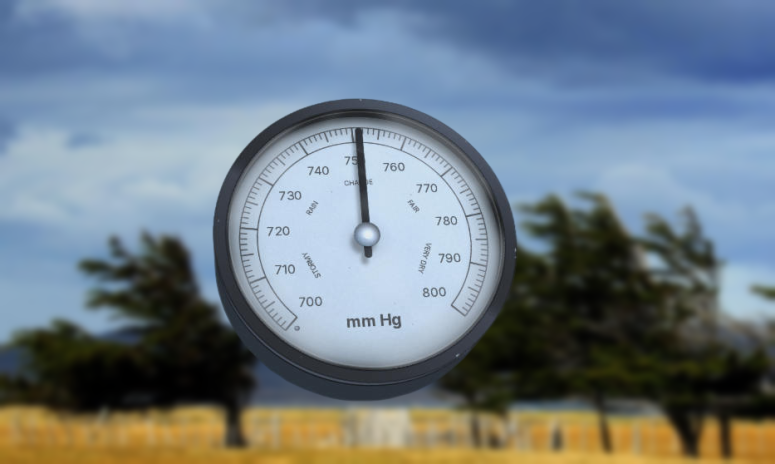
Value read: 751 (mmHg)
